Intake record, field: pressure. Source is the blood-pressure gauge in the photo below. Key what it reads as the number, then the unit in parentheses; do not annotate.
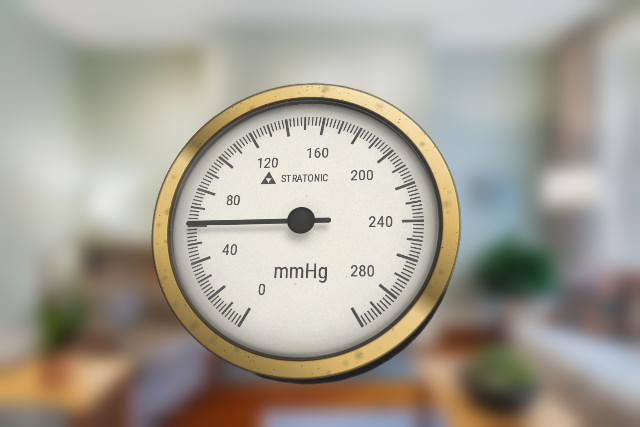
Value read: 60 (mmHg)
